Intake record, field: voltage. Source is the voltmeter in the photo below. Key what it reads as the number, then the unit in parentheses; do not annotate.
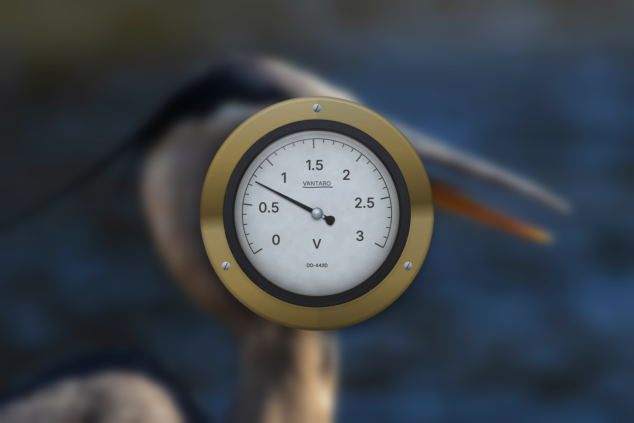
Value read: 0.75 (V)
